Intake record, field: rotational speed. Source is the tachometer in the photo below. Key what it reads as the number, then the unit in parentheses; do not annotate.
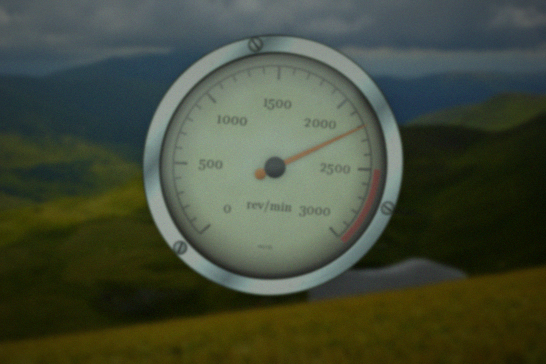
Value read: 2200 (rpm)
